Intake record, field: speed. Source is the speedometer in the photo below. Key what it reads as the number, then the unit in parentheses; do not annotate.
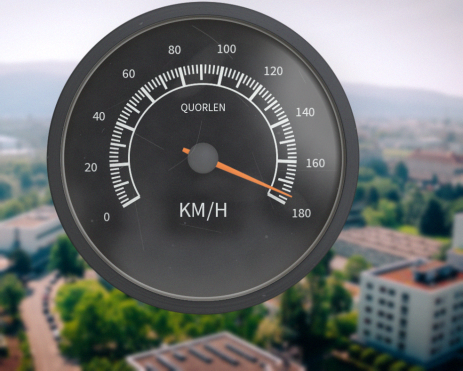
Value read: 176 (km/h)
